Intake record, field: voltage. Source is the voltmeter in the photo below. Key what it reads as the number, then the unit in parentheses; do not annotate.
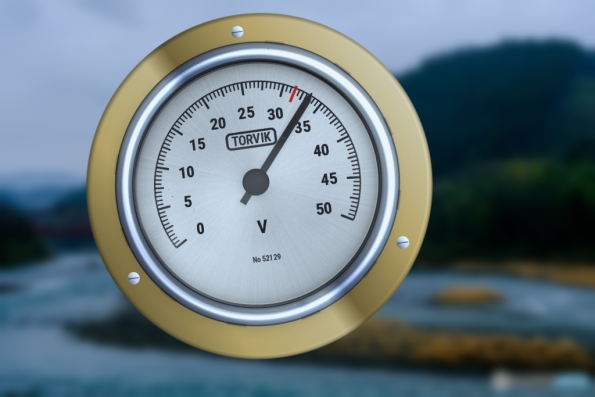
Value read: 33.5 (V)
